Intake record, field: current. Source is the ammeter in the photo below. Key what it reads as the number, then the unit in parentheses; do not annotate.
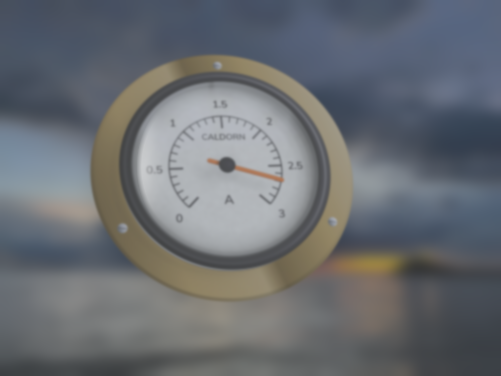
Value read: 2.7 (A)
